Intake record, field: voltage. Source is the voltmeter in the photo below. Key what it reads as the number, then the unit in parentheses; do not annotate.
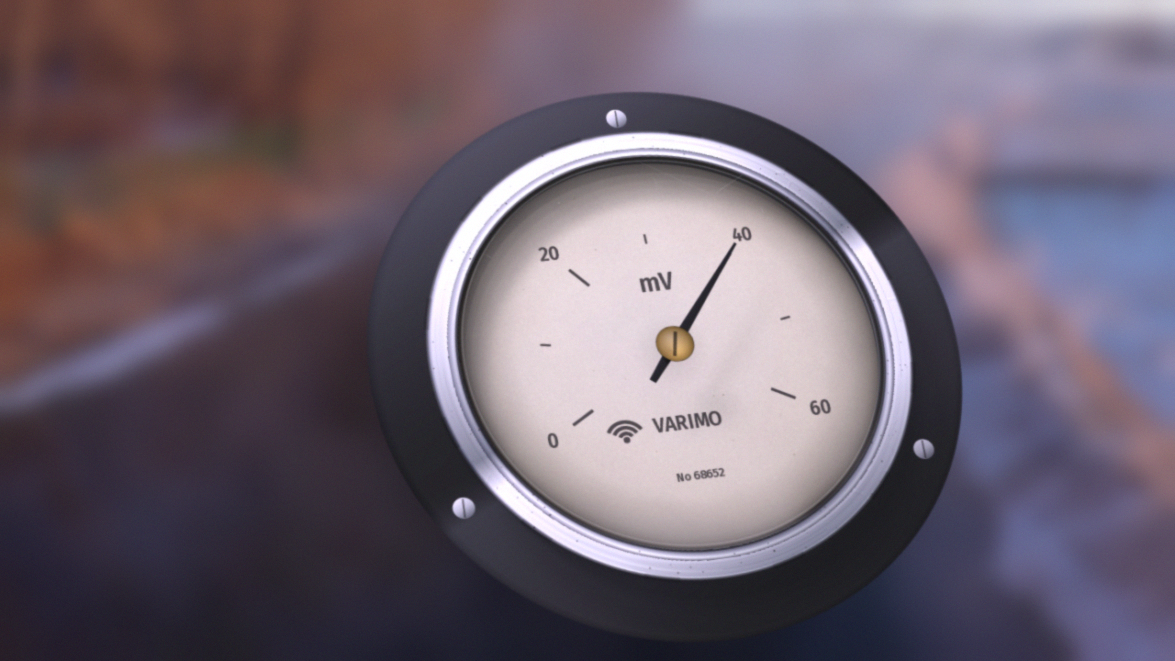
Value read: 40 (mV)
